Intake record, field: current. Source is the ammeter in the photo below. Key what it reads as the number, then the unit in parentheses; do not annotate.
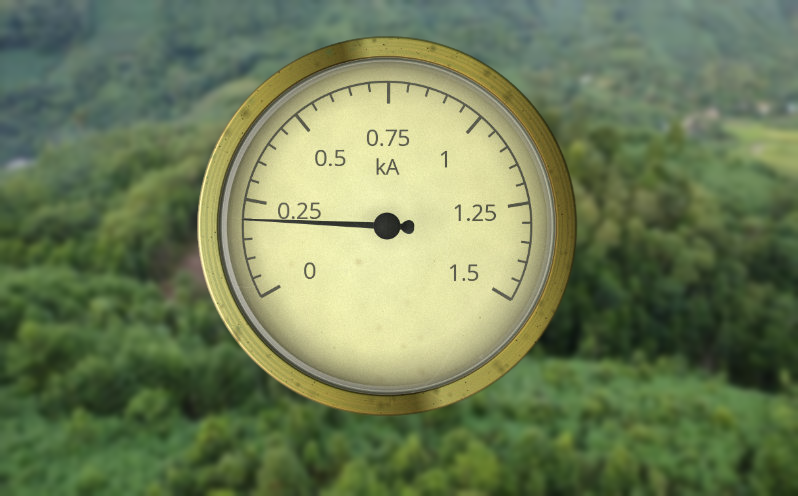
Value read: 0.2 (kA)
